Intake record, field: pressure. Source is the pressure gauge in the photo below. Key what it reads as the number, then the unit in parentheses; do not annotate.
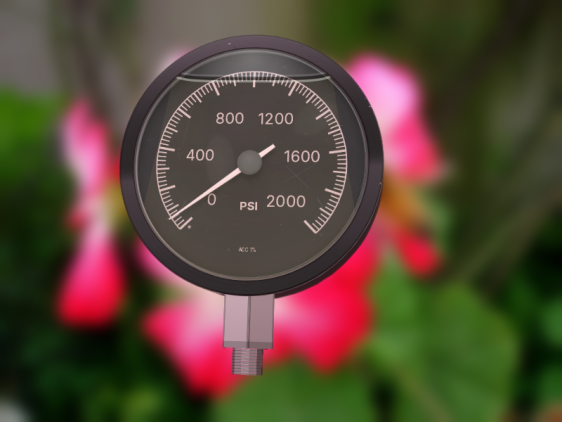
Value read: 60 (psi)
